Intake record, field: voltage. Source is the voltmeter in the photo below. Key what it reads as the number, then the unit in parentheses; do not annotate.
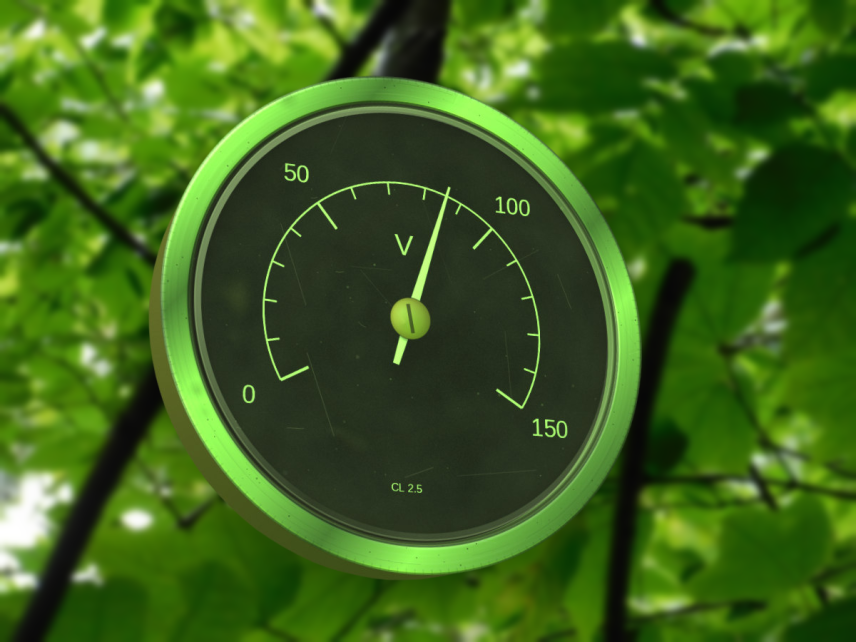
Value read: 85 (V)
